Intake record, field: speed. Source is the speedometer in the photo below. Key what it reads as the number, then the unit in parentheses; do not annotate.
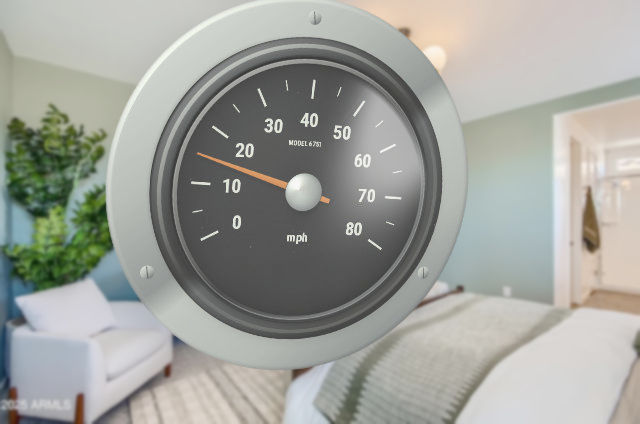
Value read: 15 (mph)
